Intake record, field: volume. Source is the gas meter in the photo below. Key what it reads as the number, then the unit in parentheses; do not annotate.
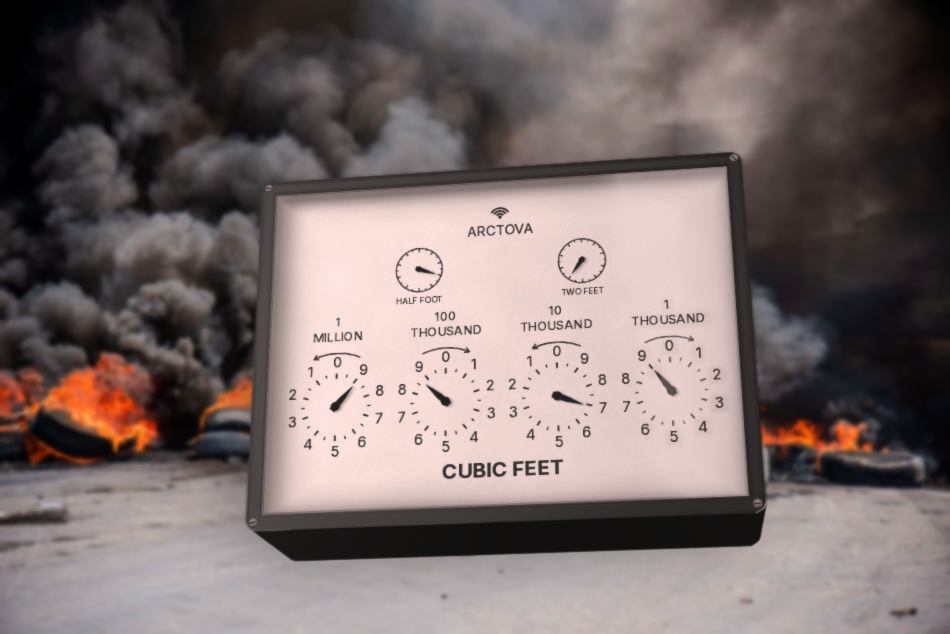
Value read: 886900 (ft³)
